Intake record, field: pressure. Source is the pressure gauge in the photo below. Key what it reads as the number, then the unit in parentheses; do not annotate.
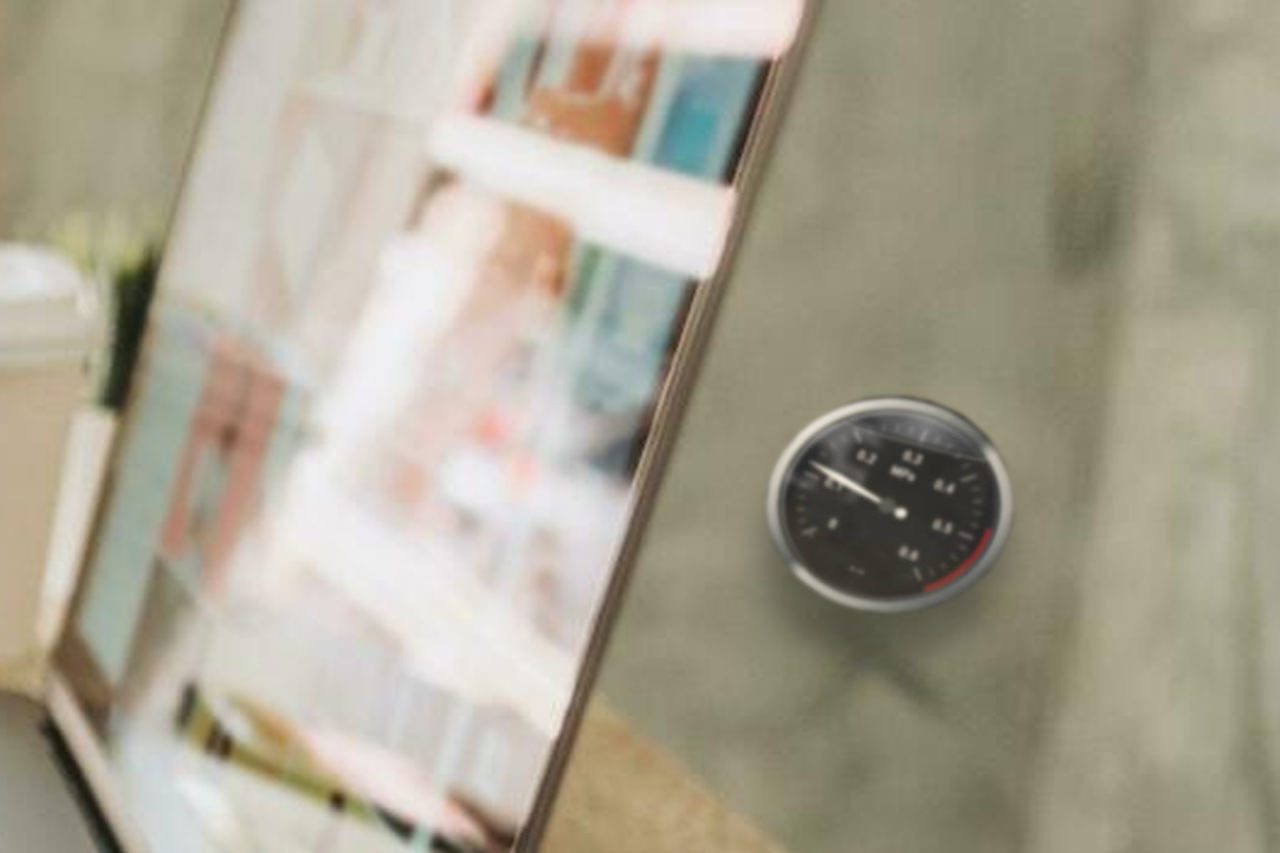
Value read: 0.12 (MPa)
